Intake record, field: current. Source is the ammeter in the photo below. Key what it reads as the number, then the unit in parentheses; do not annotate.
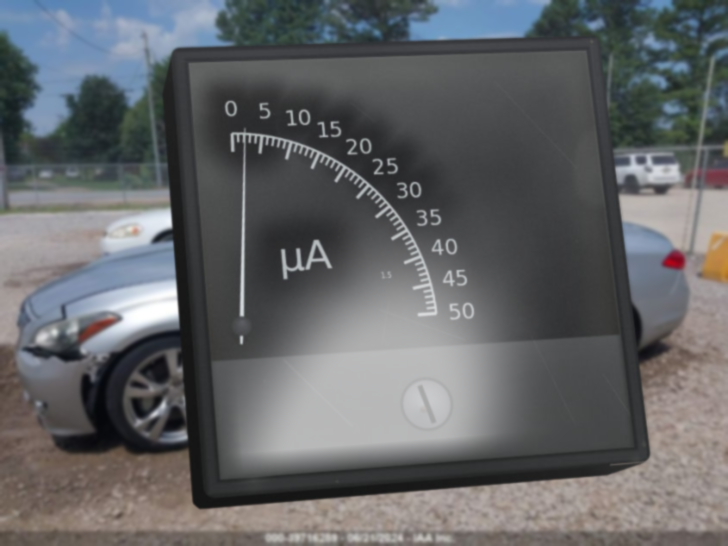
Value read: 2 (µA)
